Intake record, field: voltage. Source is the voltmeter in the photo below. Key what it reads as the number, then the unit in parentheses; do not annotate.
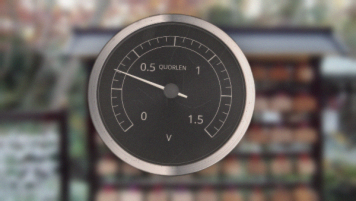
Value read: 0.35 (V)
